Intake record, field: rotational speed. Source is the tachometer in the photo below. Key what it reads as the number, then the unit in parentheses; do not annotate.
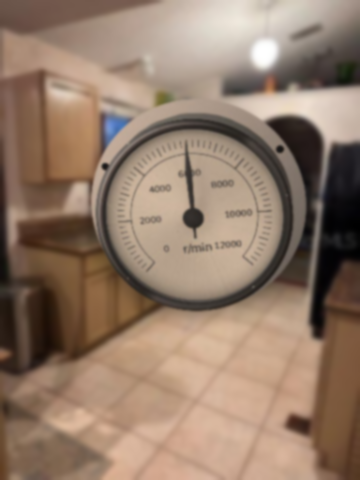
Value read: 6000 (rpm)
